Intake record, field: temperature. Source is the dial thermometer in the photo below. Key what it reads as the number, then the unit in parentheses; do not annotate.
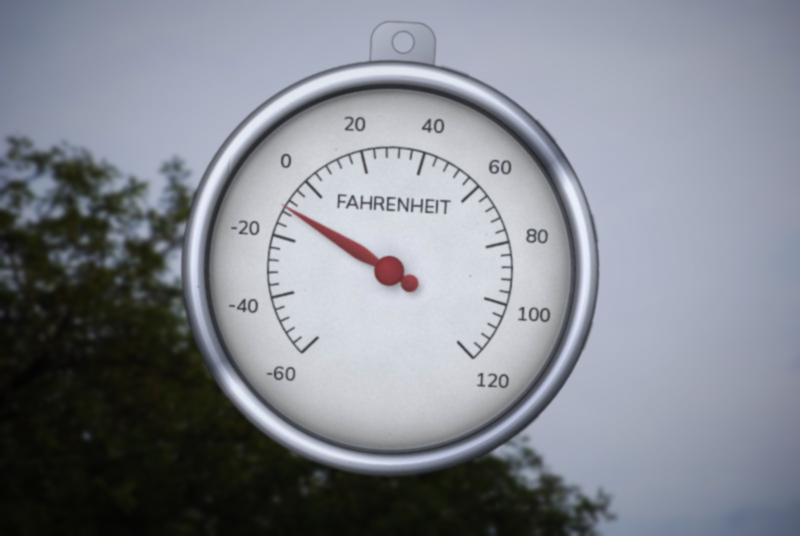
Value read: -10 (°F)
